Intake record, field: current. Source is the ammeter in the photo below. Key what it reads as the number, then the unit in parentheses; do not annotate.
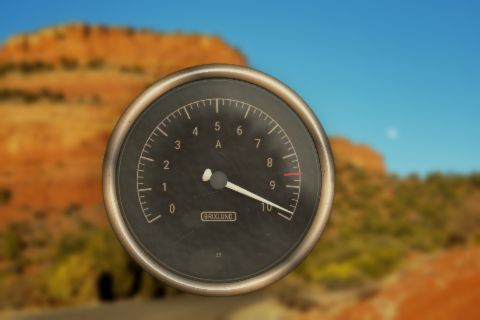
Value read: 9.8 (A)
